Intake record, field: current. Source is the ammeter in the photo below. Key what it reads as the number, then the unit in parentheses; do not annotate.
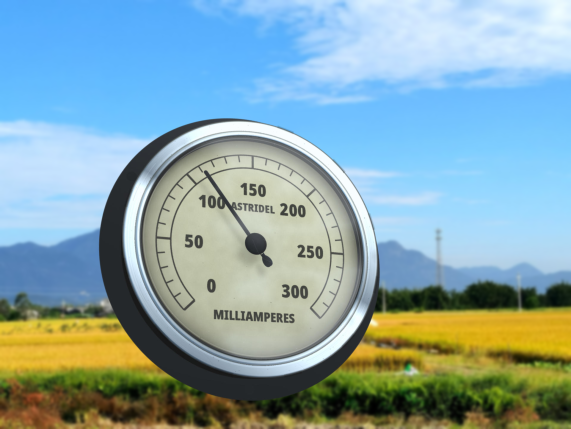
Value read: 110 (mA)
